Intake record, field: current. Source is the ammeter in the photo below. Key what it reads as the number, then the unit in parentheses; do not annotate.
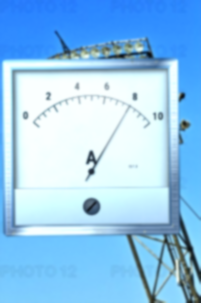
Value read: 8 (A)
